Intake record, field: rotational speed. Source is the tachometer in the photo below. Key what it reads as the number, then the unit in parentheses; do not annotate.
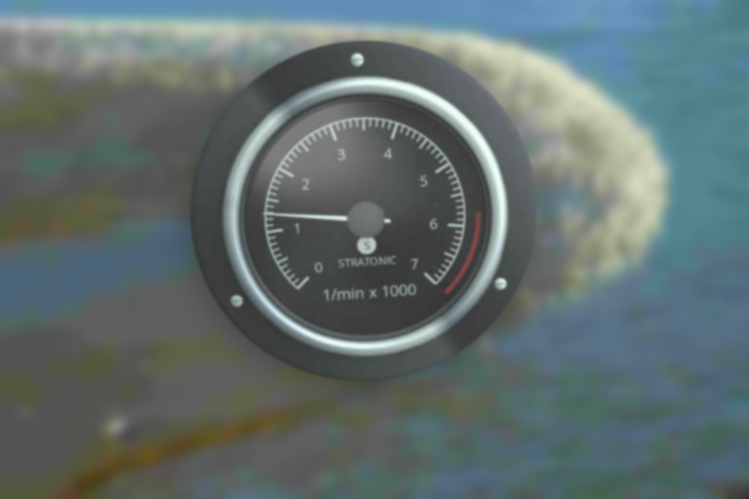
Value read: 1300 (rpm)
